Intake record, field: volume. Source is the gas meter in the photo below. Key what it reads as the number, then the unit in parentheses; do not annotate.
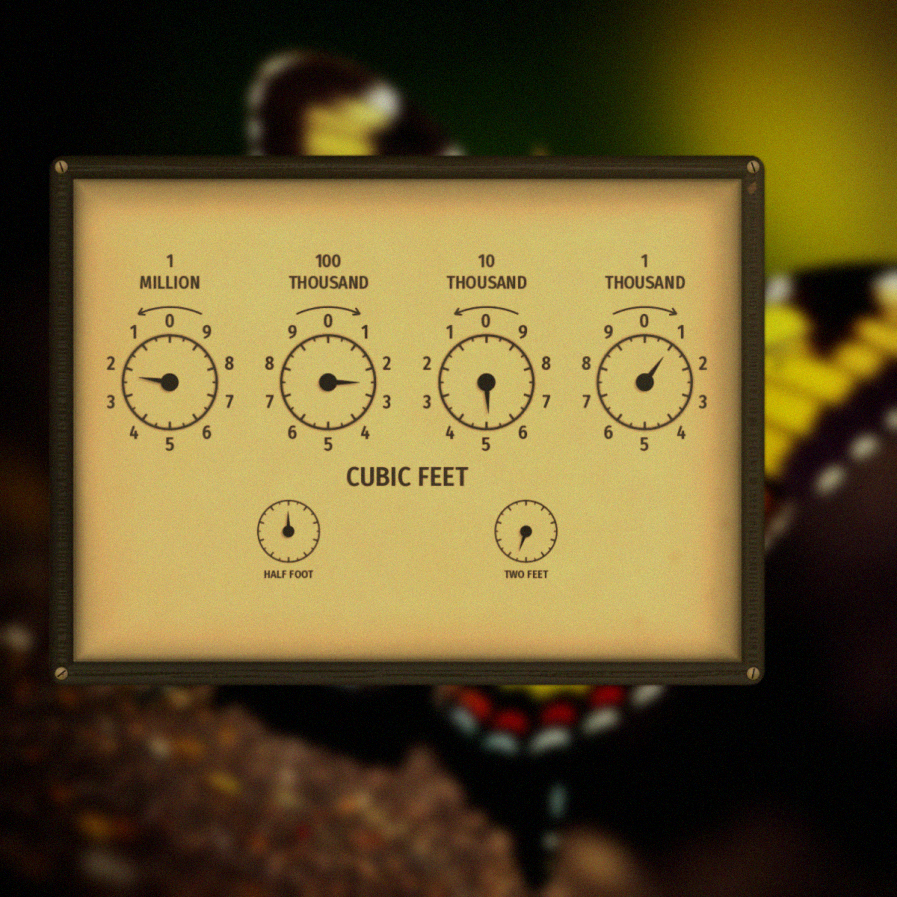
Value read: 225100 (ft³)
